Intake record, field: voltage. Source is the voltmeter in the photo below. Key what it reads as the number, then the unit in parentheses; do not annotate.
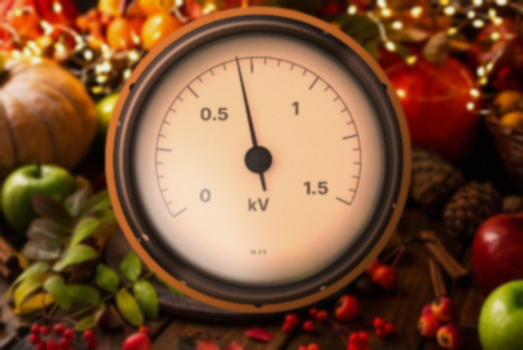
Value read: 0.7 (kV)
